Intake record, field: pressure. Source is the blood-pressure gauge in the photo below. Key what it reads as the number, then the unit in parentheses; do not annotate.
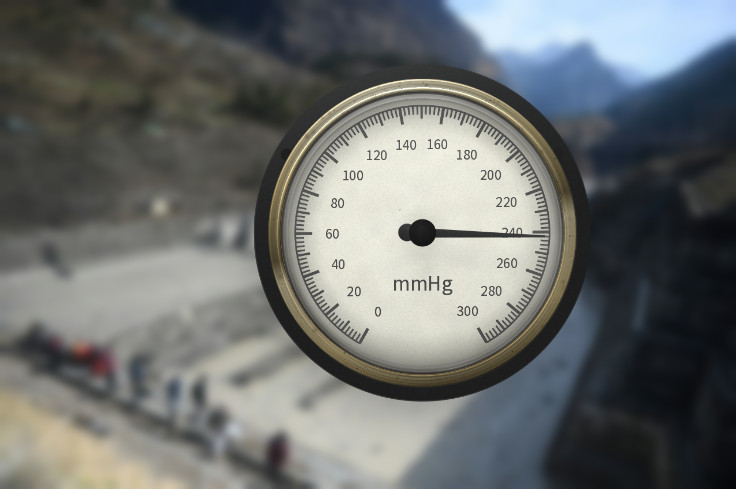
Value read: 242 (mmHg)
